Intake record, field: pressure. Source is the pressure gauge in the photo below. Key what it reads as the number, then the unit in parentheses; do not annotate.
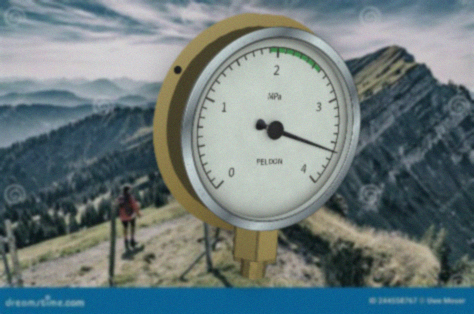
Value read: 3.6 (MPa)
